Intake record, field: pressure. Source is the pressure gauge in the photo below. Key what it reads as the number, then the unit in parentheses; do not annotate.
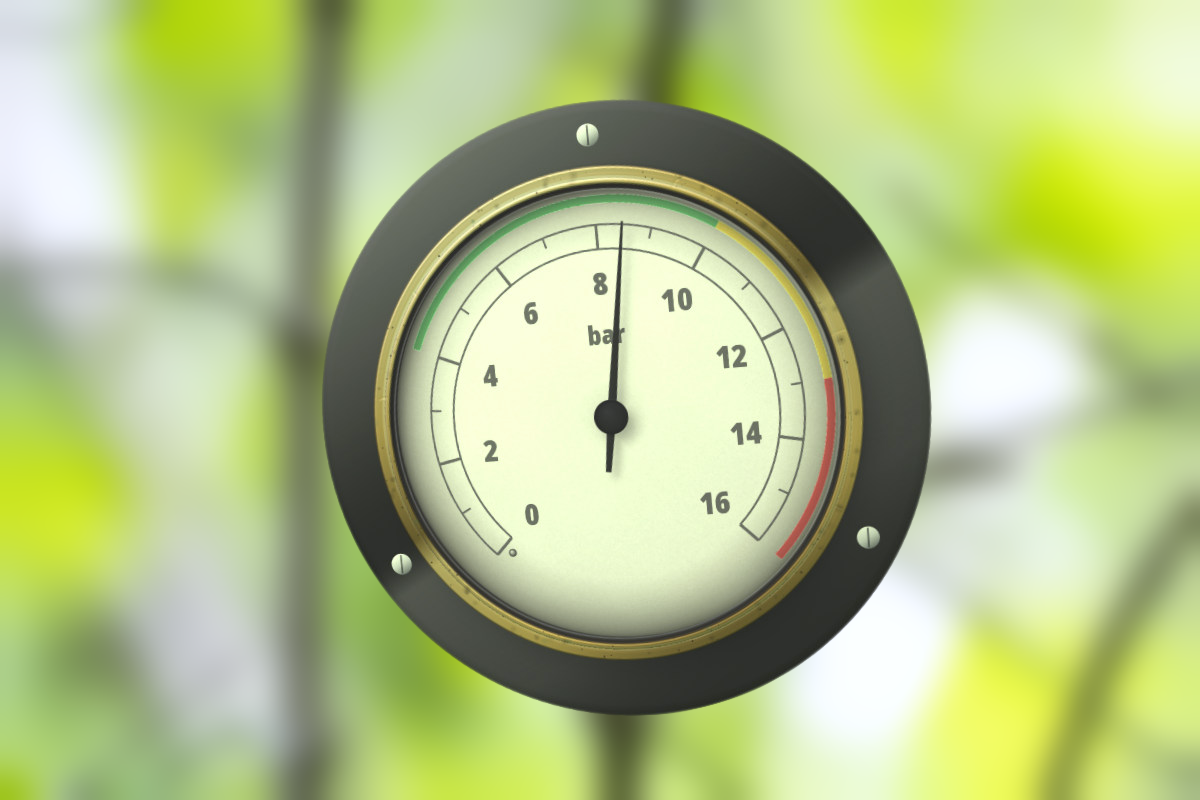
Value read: 8.5 (bar)
